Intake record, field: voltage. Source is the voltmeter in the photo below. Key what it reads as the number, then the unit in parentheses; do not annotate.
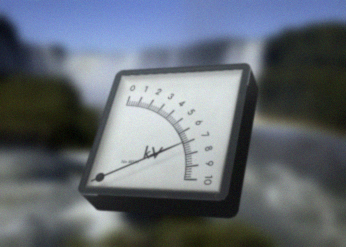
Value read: 7 (kV)
